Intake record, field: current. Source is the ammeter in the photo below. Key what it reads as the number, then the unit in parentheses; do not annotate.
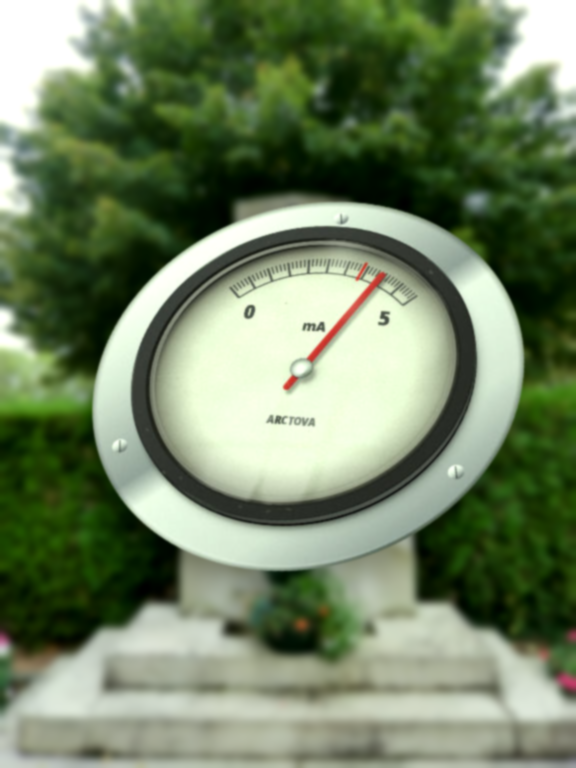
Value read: 4 (mA)
